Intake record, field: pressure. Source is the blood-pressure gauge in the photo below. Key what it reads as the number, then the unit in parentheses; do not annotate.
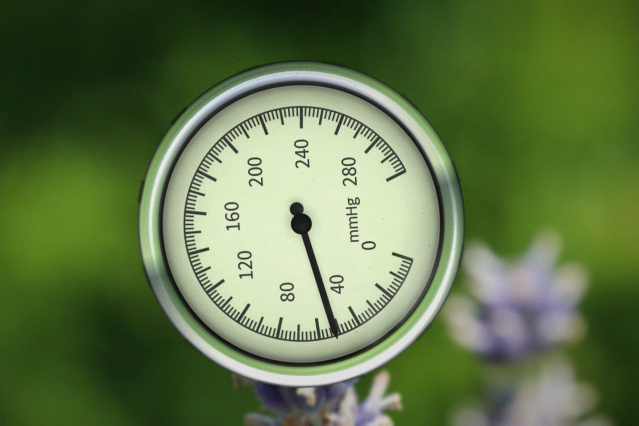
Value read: 52 (mmHg)
